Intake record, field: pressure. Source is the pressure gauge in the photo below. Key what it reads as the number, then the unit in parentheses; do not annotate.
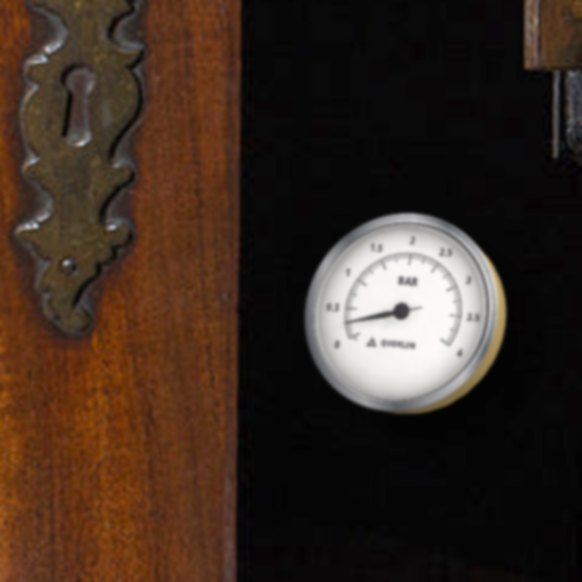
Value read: 0.25 (bar)
